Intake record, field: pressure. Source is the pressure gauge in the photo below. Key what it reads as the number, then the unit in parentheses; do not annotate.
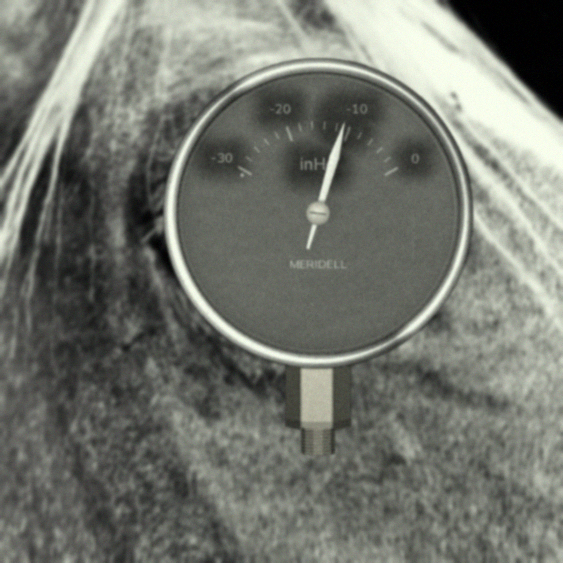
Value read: -11 (inHg)
